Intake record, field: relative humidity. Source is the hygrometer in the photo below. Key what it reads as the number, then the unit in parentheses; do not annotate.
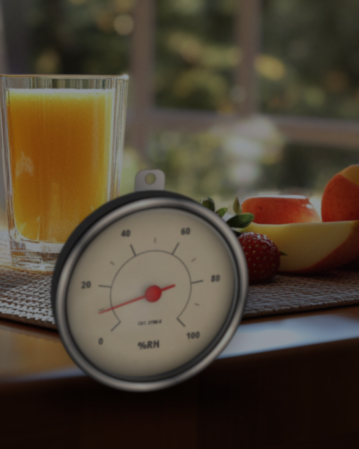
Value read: 10 (%)
